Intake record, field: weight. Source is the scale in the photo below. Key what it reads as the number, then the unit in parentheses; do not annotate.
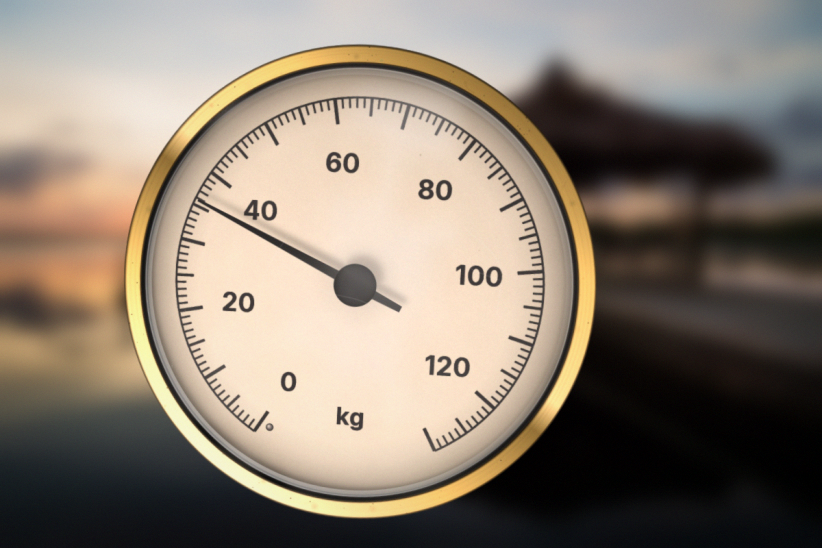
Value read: 36 (kg)
